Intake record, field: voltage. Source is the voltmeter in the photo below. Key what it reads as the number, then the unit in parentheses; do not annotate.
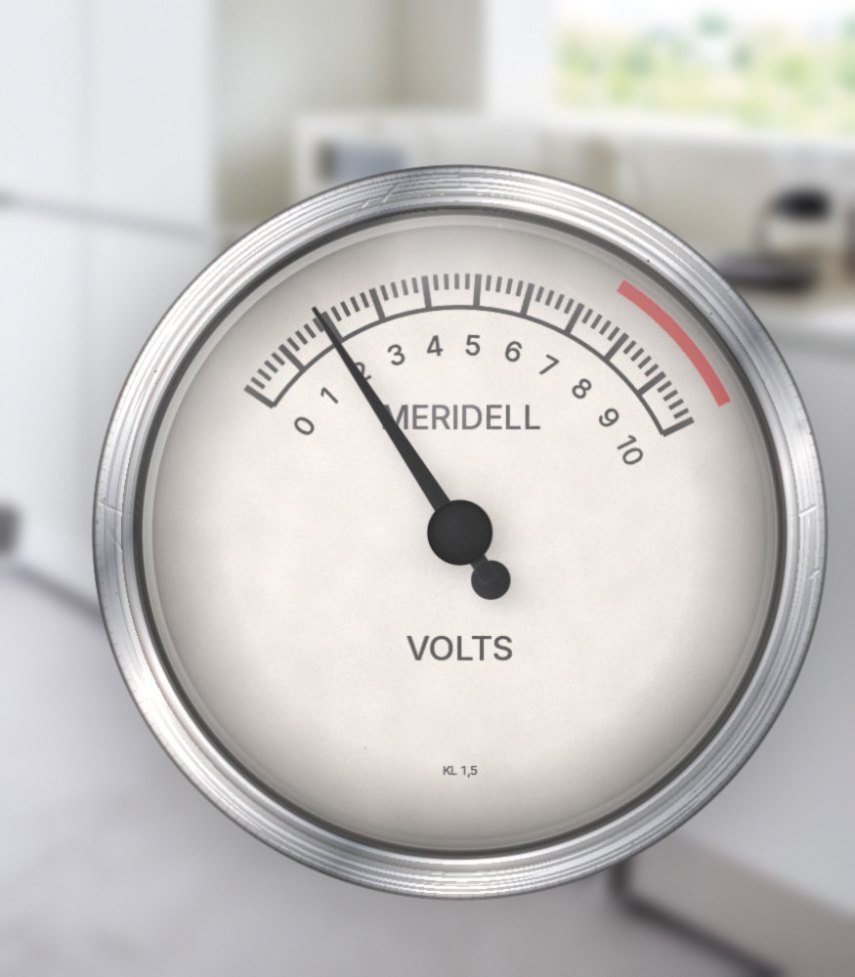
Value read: 1.9 (V)
